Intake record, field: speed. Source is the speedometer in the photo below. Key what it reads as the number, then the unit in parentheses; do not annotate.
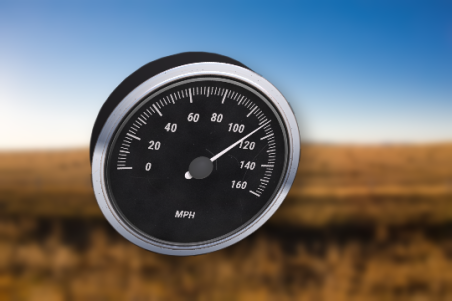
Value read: 110 (mph)
